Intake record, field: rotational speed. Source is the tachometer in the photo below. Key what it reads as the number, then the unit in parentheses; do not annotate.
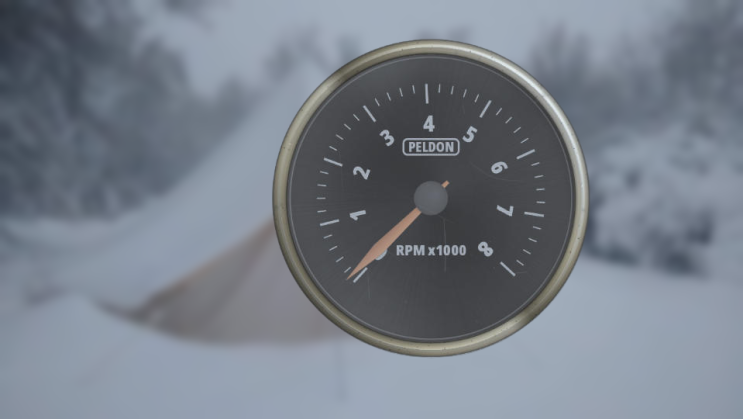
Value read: 100 (rpm)
